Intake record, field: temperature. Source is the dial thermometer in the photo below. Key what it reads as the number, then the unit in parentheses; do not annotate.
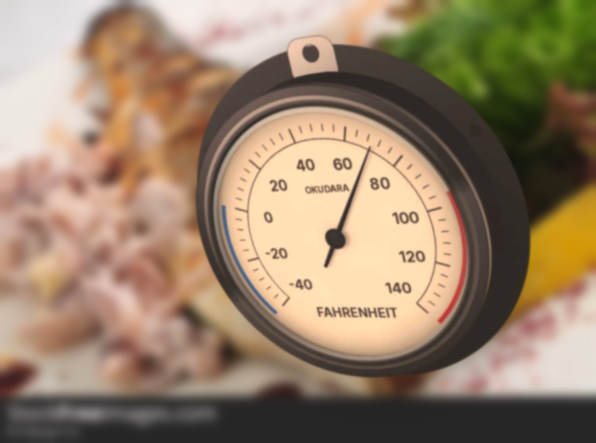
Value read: 70 (°F)
